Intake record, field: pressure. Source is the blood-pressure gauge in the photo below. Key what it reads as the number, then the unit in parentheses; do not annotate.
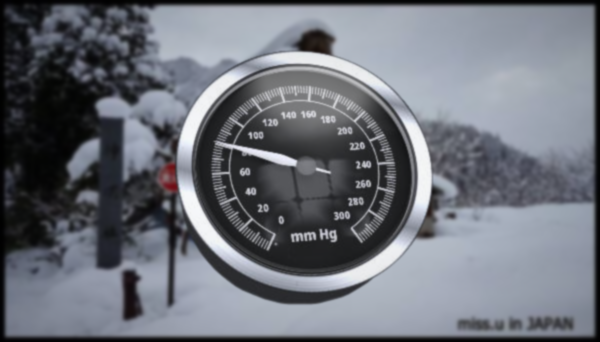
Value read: 80 (mmHg)
